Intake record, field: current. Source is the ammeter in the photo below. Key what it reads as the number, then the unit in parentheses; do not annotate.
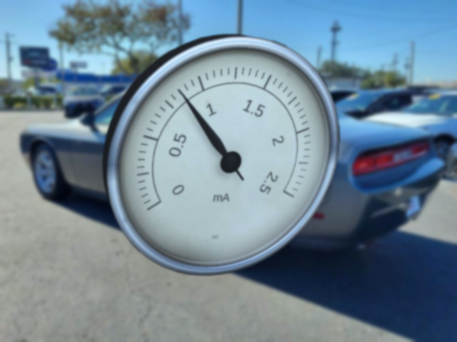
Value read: 0.85 (mA)
